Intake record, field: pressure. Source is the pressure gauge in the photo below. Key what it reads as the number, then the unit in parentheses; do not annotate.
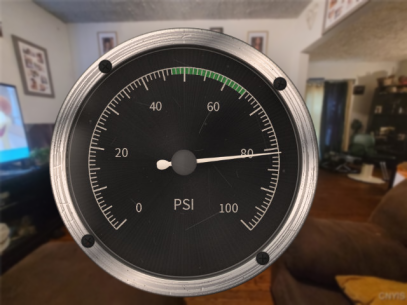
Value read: 81 (psi)
